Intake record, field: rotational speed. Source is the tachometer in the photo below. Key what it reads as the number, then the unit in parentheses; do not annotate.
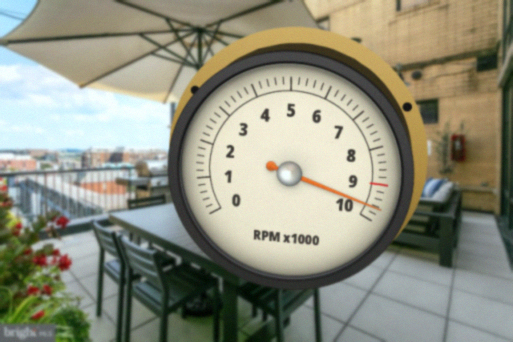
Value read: 9600 (rpm)
